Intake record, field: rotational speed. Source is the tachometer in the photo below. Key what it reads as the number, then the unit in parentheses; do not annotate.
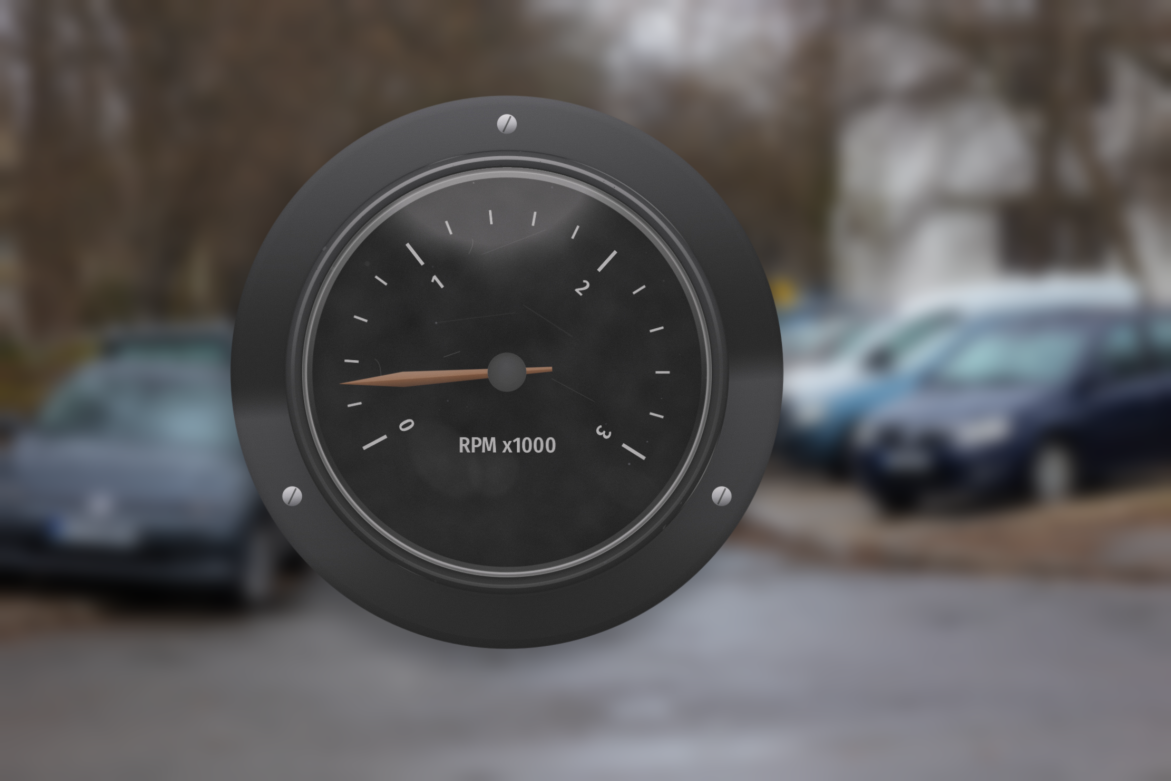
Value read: 300 (rpm)
